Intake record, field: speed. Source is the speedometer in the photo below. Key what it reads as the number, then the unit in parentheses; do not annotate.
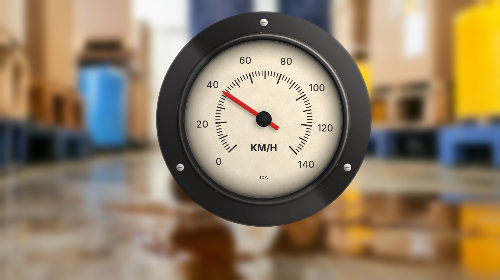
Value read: 40 (km/h)
